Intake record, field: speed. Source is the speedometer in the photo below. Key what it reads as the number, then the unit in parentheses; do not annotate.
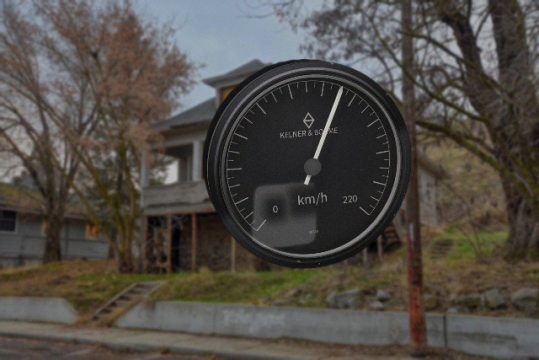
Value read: 130 (km/h)
